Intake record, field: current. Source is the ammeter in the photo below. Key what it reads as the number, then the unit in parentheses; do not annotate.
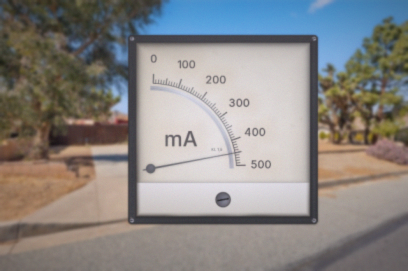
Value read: 450 (mA)
